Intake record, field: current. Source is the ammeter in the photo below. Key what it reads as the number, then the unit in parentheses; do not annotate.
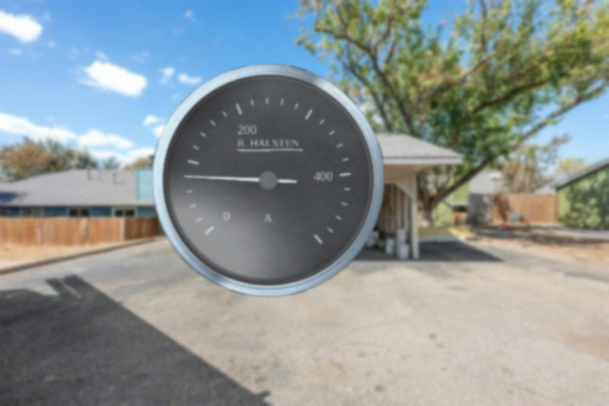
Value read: 80 (A)
